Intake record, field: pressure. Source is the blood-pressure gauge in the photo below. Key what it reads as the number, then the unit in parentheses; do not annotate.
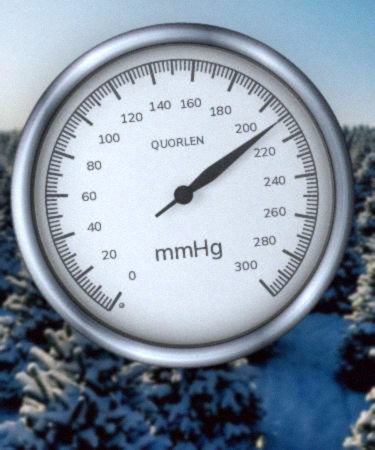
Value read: 210 (mmHg)
